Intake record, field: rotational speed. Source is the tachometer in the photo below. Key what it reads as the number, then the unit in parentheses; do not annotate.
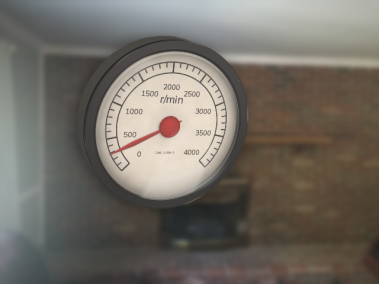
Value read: 300 (rpm)
